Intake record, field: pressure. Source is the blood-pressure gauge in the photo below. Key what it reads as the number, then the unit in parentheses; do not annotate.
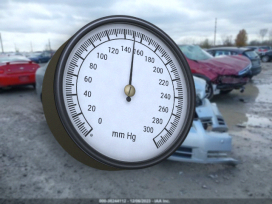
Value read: 150 (mmHg)
